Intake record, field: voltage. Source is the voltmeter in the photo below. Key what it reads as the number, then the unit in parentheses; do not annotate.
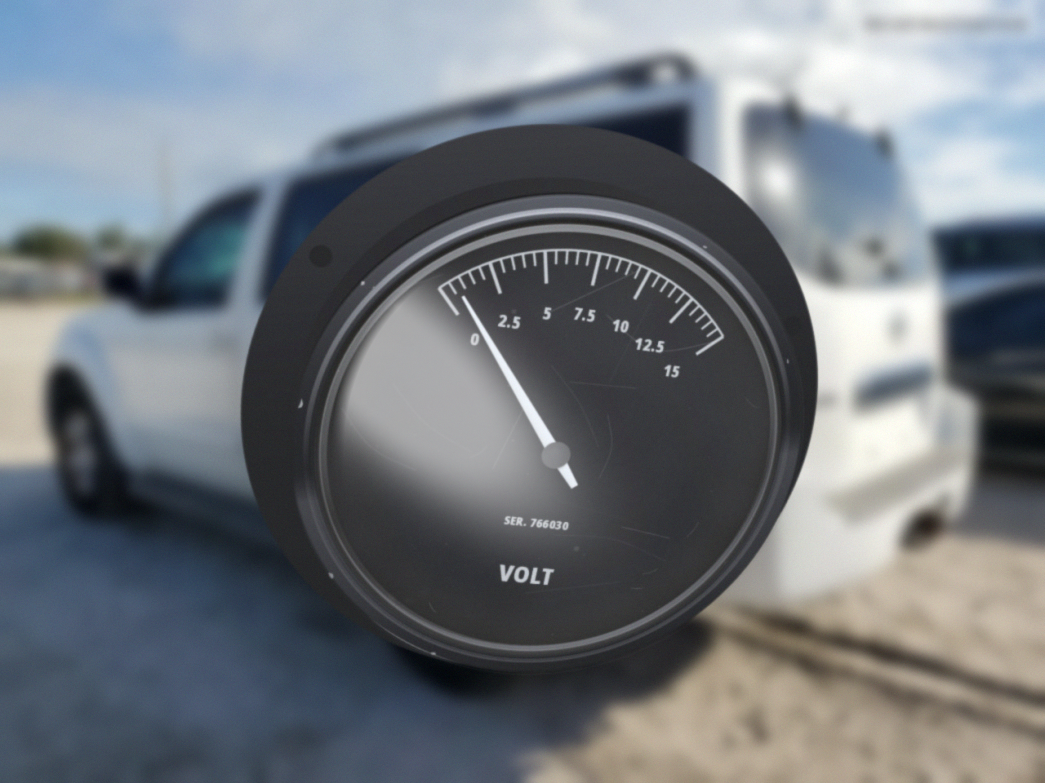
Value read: 0.75 (V)
